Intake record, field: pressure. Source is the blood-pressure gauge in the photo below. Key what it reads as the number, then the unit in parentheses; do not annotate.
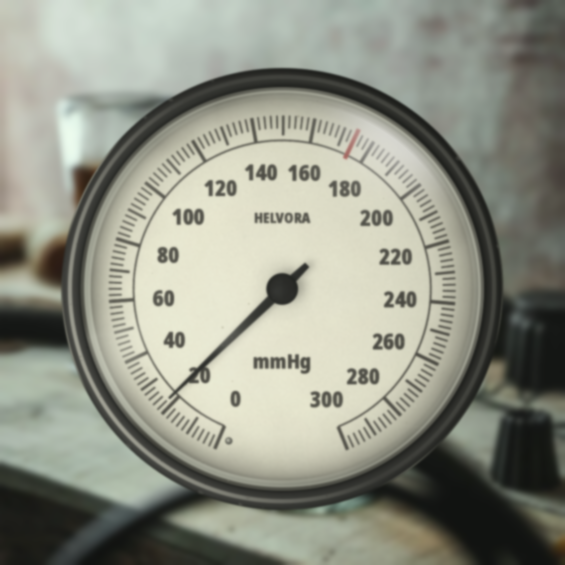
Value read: 22 (mmHg)
